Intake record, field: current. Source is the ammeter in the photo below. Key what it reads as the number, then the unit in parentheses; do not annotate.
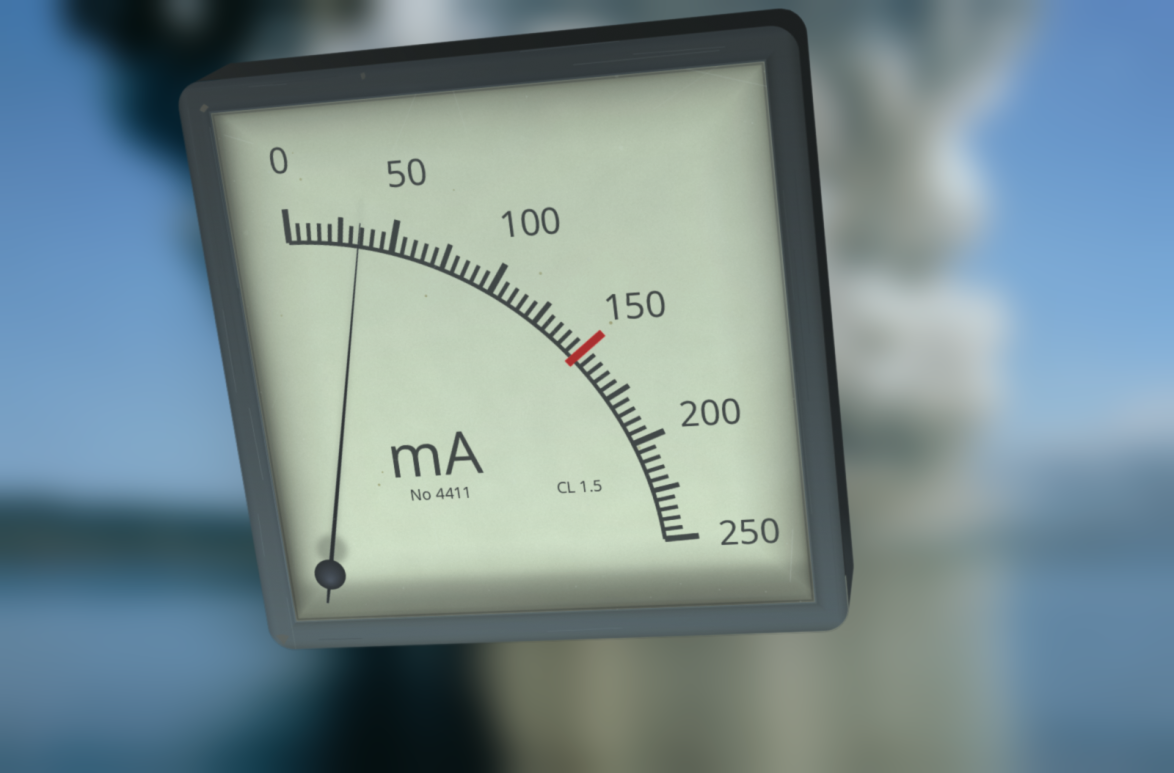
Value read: 35 (mA)
